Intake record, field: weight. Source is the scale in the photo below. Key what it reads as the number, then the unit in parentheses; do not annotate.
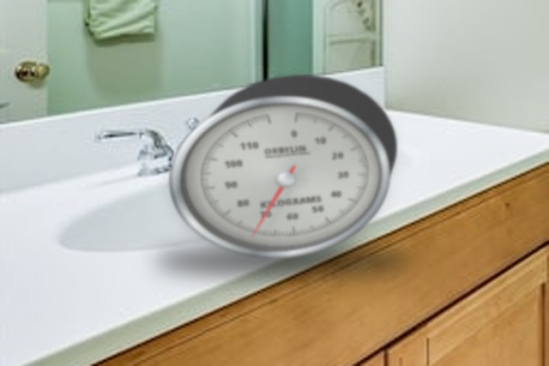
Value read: 70 (kg)
